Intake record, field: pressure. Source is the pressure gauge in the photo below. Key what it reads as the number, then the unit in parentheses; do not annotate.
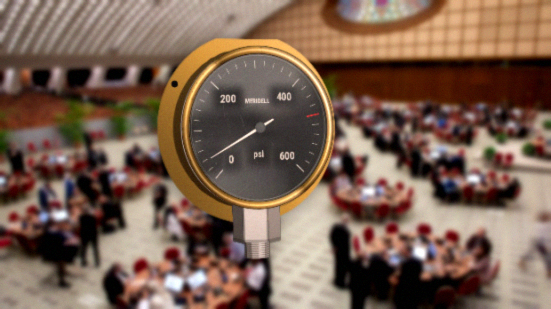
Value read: 40 (psi)
